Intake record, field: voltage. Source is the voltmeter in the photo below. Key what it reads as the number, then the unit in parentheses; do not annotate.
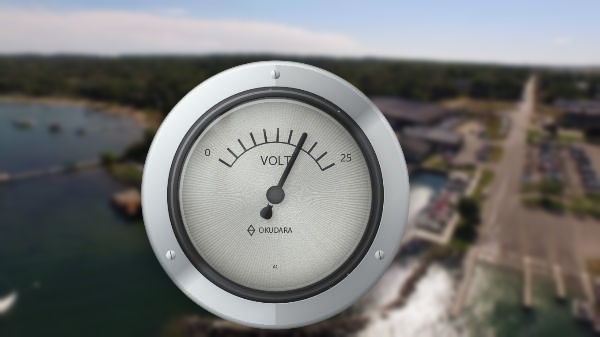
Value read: 17.5 (V)
